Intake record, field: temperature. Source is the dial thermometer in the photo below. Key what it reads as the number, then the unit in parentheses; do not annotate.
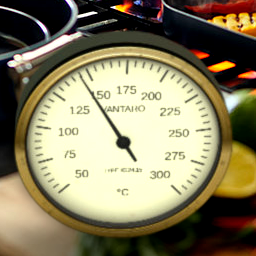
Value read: 145 (°C)
